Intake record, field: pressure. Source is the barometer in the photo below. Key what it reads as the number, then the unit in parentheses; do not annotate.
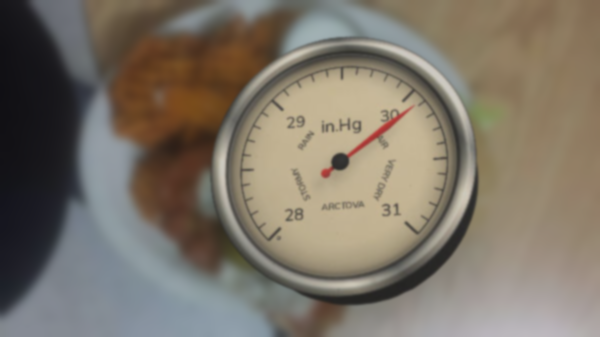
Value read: 30.1 (inHg)
